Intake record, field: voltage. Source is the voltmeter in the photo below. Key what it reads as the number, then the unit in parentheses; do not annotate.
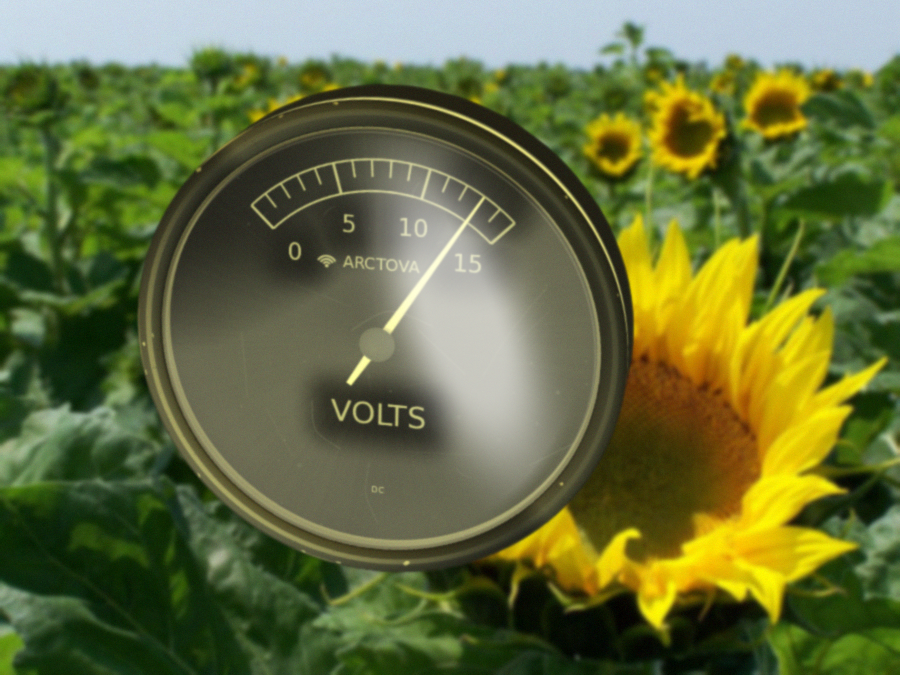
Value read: 13 (V)
